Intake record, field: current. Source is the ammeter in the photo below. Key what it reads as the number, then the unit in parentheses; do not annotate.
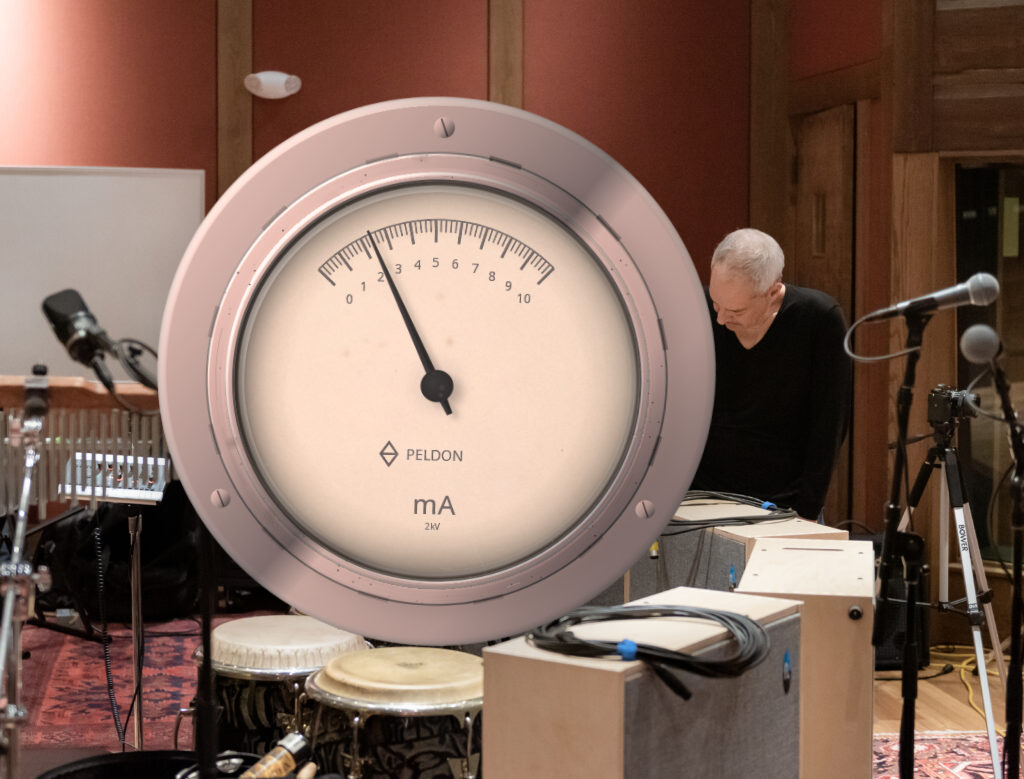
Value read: 2.4 (mA)
